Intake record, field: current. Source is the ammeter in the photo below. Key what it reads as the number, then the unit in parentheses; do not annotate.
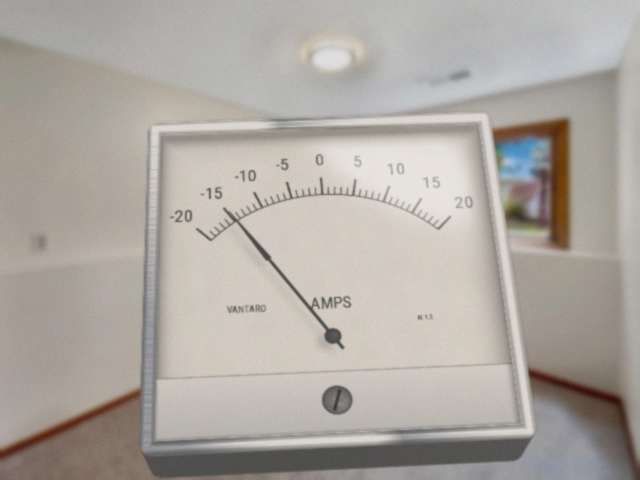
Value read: -15 (A)
